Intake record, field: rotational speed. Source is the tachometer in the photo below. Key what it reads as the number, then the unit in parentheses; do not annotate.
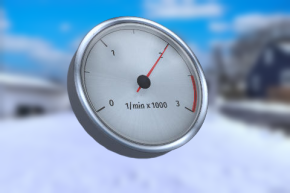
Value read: 2000 (rpm)
